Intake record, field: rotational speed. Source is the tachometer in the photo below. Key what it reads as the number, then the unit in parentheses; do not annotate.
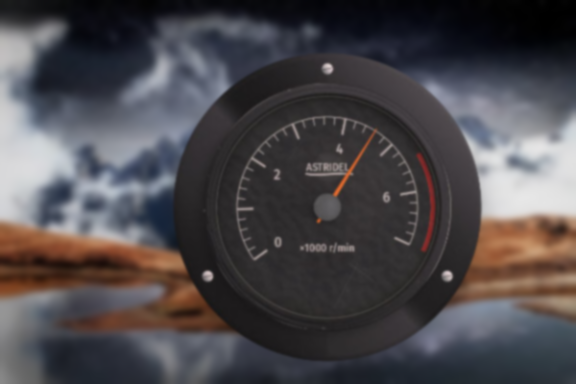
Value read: 4600 (rpm)
